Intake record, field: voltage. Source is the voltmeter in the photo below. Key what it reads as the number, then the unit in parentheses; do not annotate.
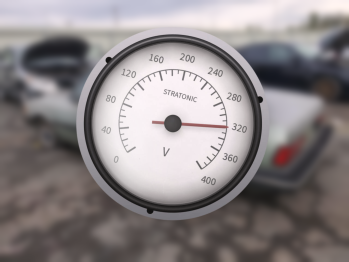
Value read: 320 (V)
